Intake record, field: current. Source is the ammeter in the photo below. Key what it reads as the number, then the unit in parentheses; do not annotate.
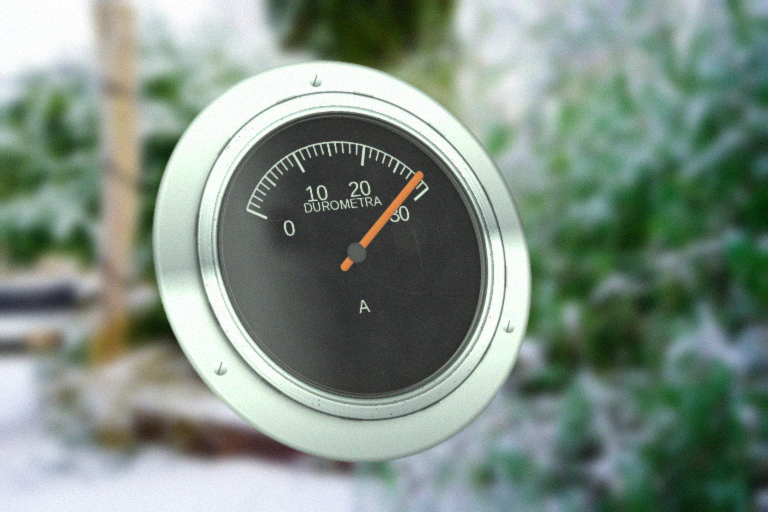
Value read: 28 (A)
